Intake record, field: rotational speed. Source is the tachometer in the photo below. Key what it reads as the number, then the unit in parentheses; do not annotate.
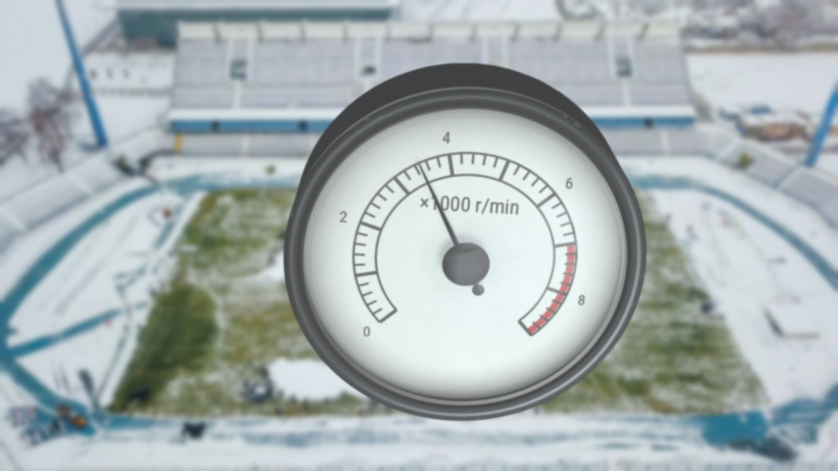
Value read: 3500 (rpm)
